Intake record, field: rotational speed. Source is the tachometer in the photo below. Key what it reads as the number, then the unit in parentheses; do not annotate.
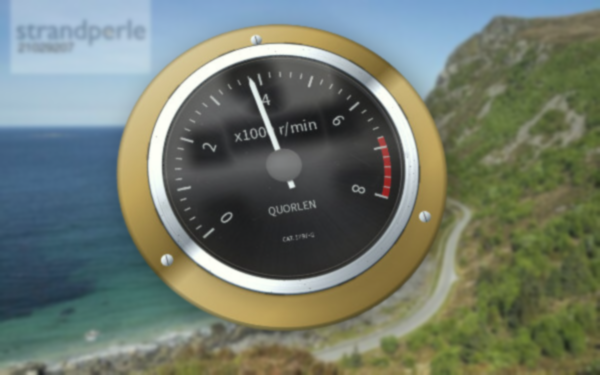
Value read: 3800 (rpm)
